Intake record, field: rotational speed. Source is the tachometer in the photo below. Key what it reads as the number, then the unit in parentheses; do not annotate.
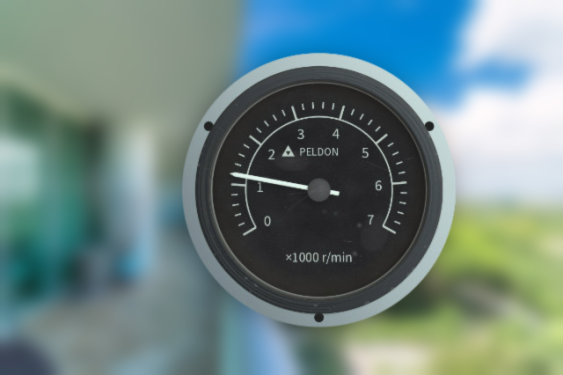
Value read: 1200 (rpm)
